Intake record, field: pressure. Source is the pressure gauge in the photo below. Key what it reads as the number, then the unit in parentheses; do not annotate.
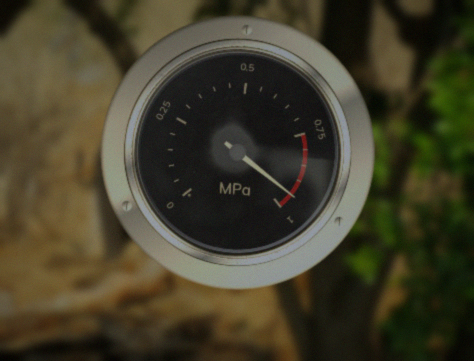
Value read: 0.95 (MPa)
